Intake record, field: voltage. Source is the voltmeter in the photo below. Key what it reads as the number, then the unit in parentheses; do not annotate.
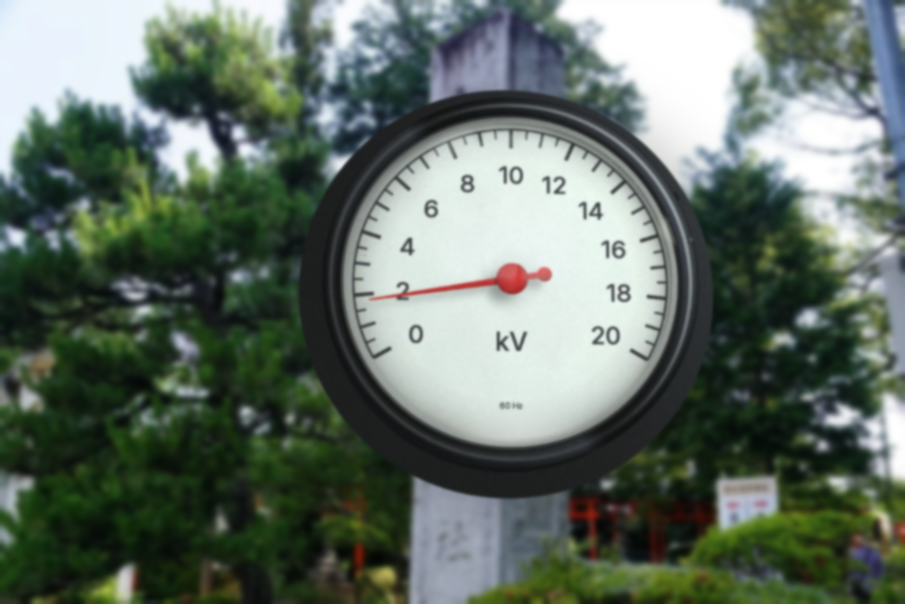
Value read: 1.75 (kV)
